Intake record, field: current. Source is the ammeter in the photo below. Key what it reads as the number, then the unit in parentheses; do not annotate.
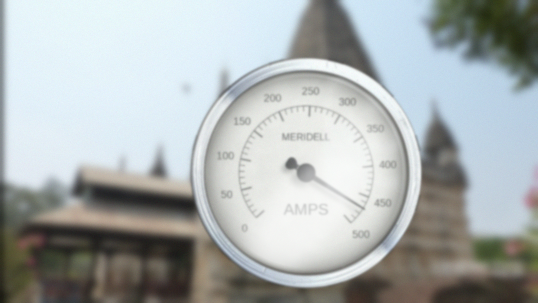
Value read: 470 (A)
